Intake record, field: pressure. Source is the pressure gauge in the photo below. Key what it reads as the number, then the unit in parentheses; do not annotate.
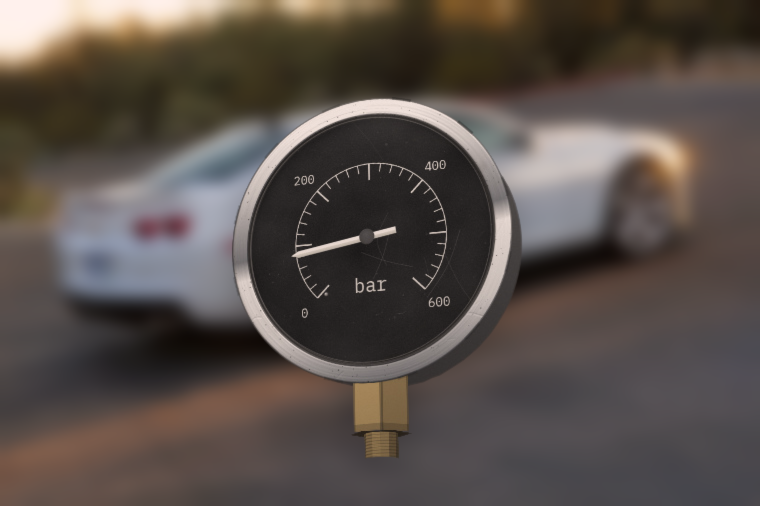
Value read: 80 (bar)
